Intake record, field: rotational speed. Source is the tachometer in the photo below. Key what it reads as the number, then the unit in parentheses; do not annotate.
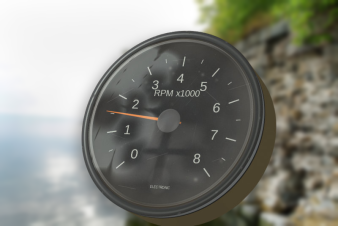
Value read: 1500 (rpm)
